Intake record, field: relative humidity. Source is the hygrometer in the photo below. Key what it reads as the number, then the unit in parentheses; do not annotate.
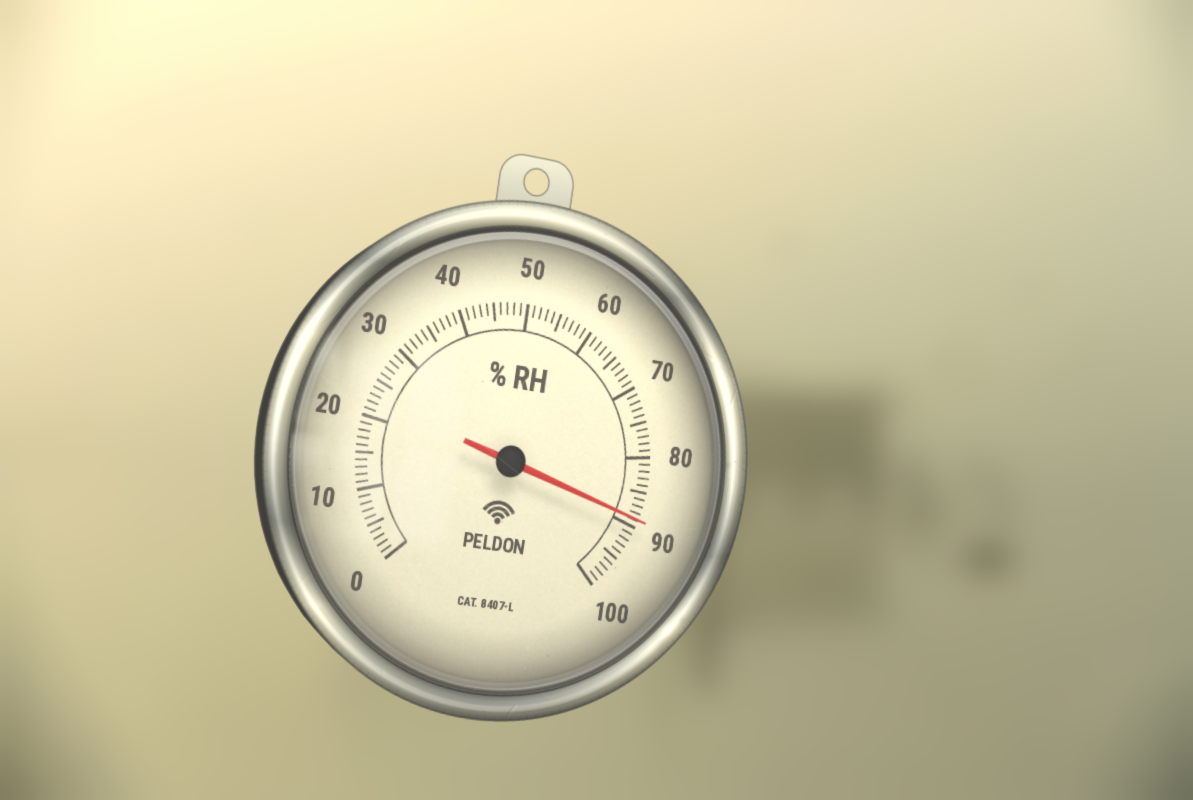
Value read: 89 (%)
